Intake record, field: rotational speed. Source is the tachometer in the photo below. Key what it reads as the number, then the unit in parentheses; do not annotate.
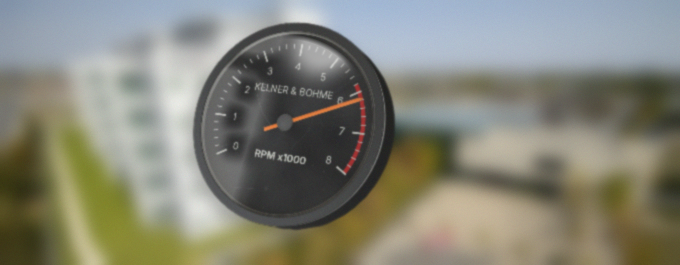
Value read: 6200 (rpm)
